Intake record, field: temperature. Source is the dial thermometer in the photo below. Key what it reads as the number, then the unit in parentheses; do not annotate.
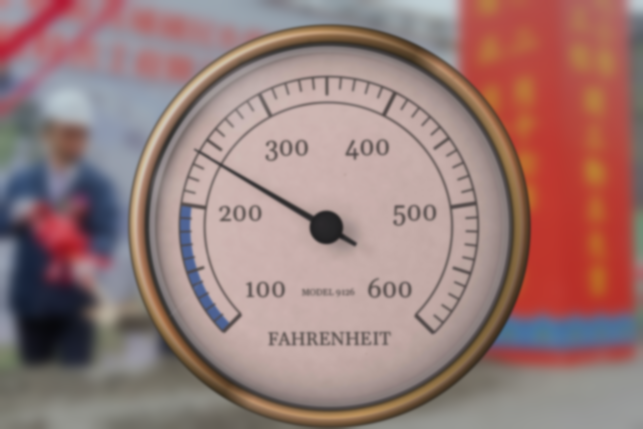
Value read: 240 (°F)
